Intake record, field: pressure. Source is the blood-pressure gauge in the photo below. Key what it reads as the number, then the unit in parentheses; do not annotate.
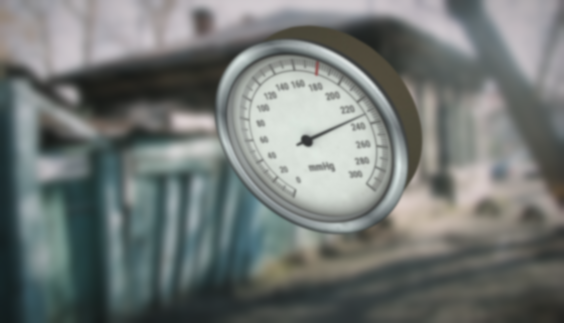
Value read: 230 (mmHg)
